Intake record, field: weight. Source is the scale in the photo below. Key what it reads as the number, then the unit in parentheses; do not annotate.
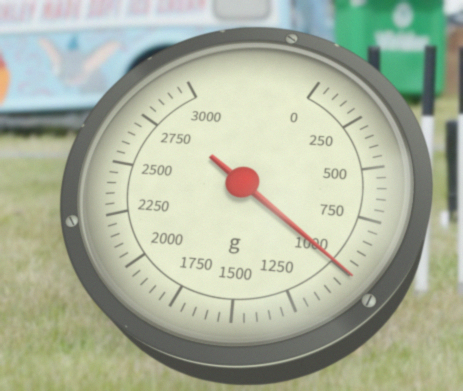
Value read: 1000 (g)
